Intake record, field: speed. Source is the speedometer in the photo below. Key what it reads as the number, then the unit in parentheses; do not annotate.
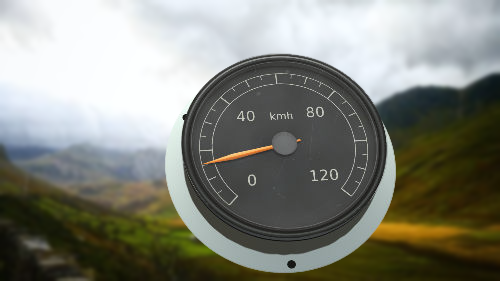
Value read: 15 (km/h)
